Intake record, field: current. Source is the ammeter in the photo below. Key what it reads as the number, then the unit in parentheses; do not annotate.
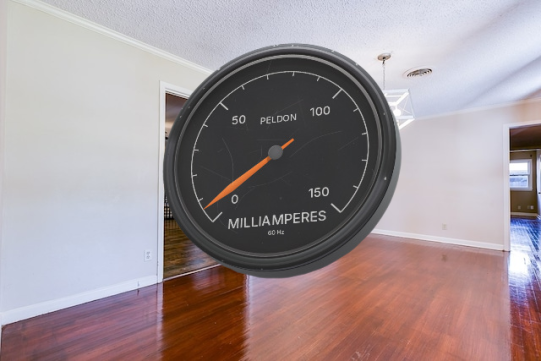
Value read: 5 (mA)
